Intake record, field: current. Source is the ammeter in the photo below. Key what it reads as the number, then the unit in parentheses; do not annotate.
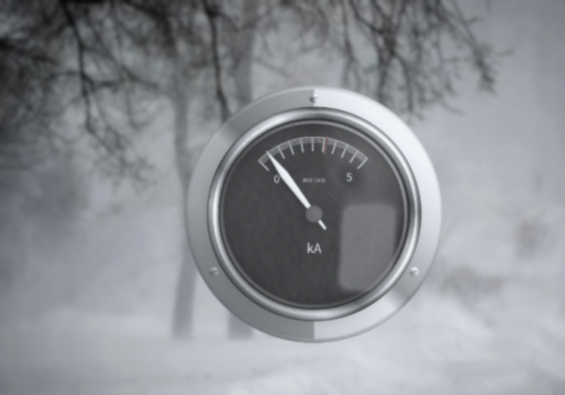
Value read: 0.5 (kA)
